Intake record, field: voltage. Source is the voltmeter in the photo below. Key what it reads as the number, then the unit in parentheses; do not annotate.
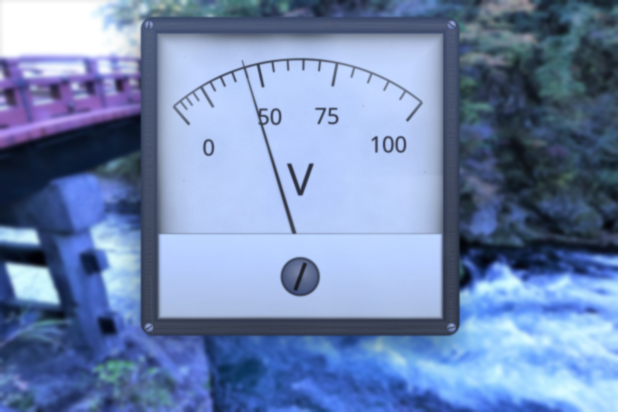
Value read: 45 (V)
